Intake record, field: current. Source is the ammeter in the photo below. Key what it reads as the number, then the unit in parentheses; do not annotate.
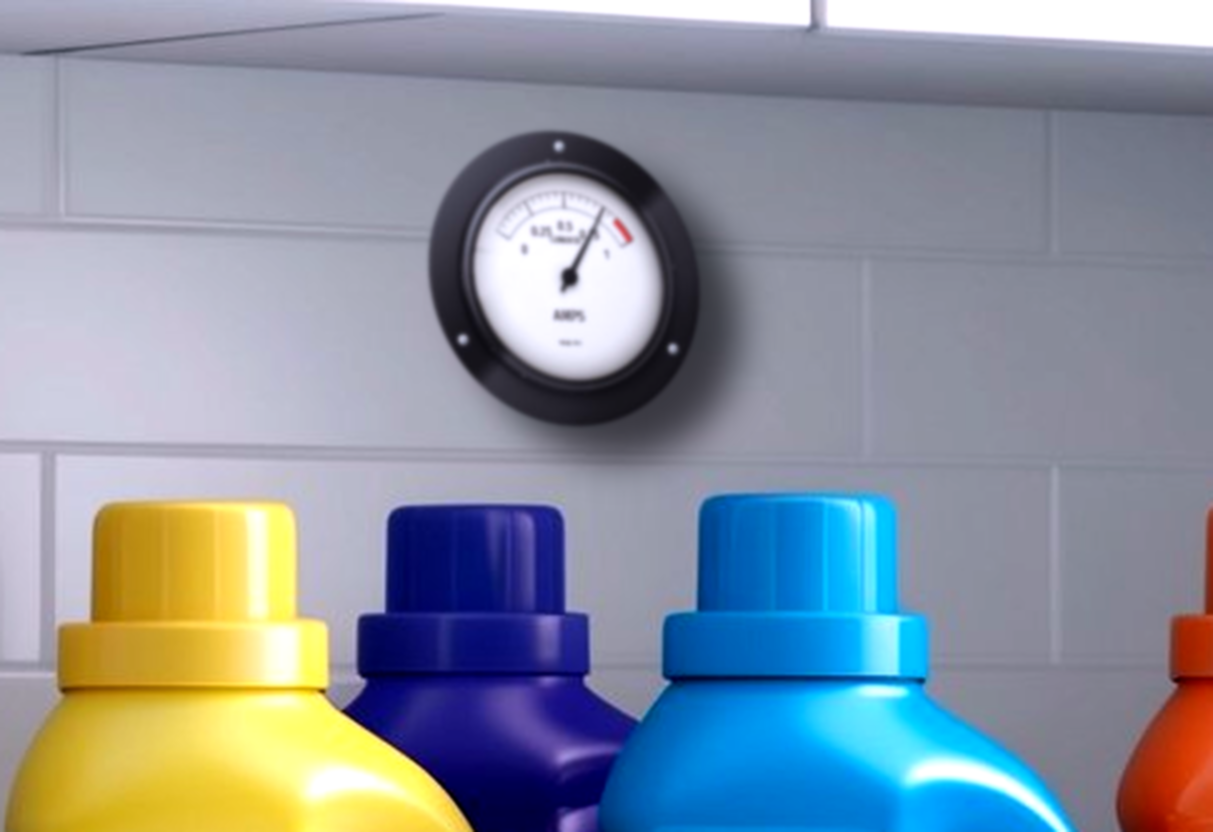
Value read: 0.75 (A)
